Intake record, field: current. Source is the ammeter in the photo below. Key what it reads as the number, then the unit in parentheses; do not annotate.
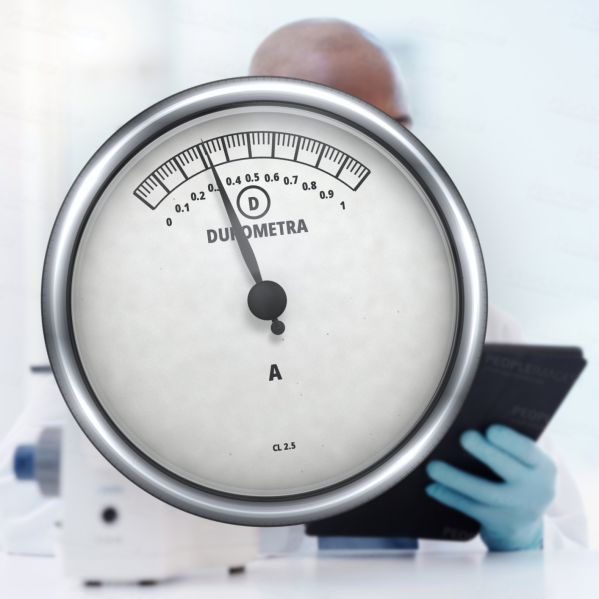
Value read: 0.32 (A)
